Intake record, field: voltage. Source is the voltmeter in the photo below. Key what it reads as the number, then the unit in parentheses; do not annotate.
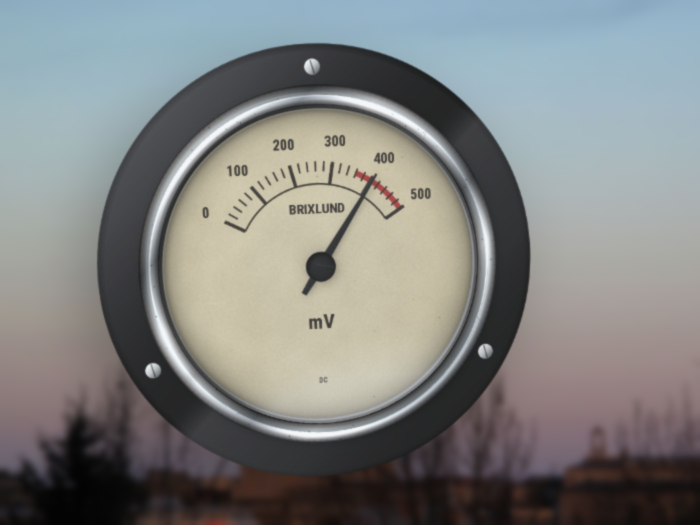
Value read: 400 (mV)
